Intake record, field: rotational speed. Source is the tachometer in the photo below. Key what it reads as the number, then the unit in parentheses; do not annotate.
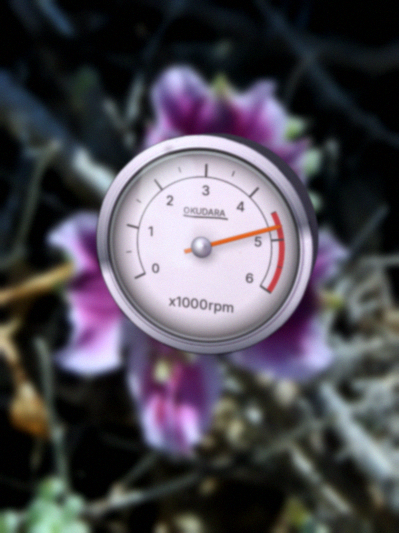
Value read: 4750 (rpm)
